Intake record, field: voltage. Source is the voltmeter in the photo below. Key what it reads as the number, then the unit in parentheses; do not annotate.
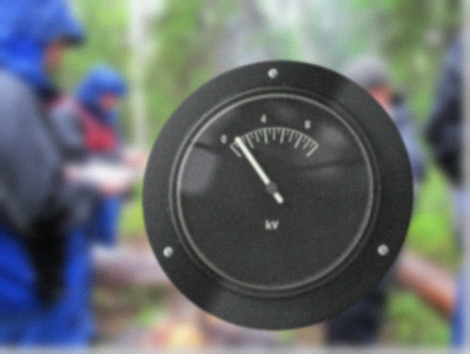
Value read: 1 (kV)
